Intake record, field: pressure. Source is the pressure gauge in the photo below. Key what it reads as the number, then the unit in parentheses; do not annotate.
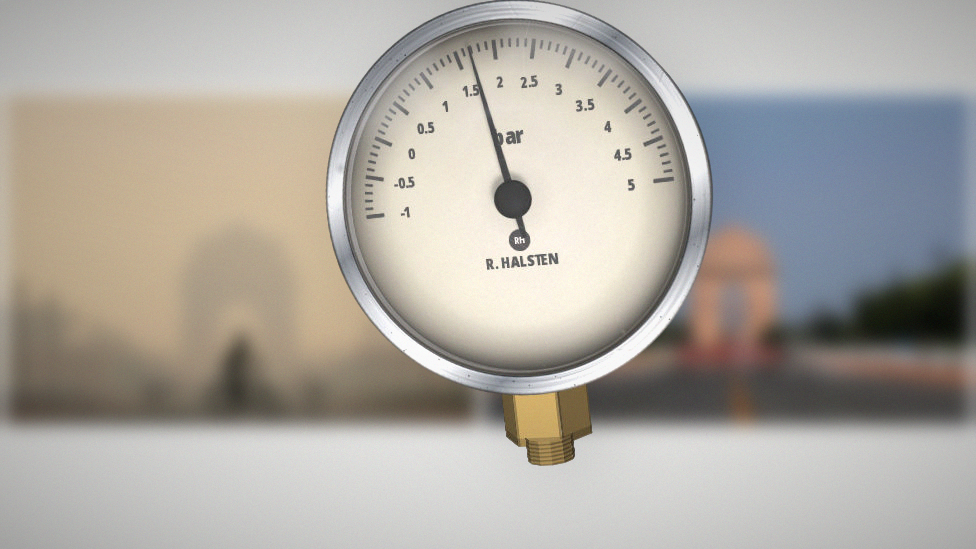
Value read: 1.7 (bar)
